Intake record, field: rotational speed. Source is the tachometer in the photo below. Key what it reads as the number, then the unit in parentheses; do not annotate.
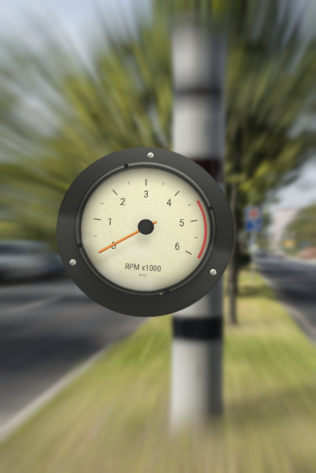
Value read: 0 (rpm)
